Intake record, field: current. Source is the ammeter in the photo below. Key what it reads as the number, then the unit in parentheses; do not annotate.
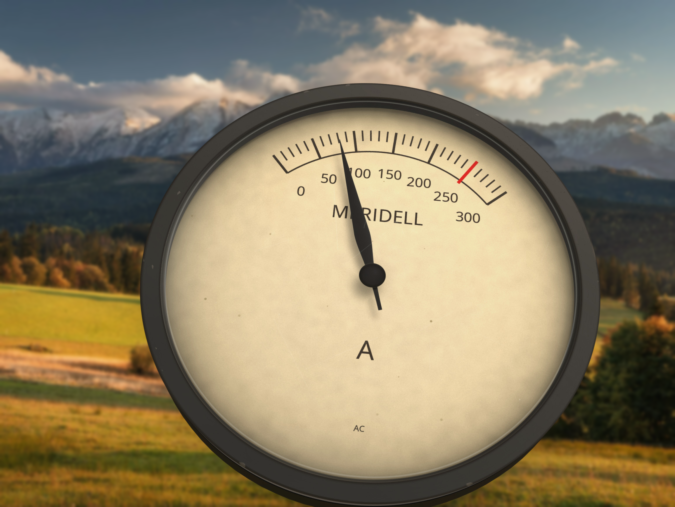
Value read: 80 (A)
